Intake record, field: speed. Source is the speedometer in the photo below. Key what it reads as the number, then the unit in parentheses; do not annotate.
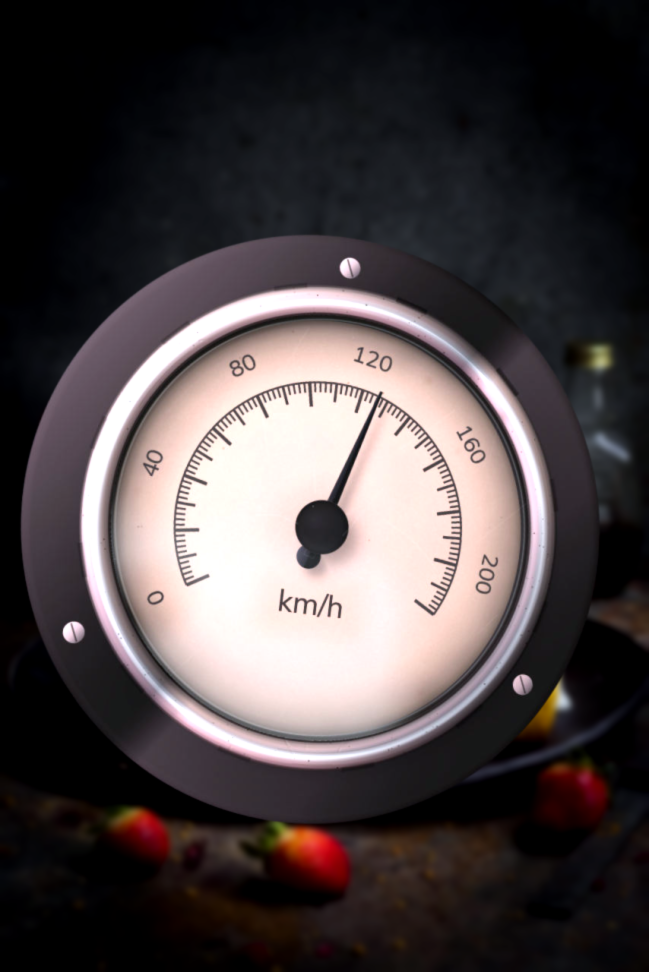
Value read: 126 (km/h)
